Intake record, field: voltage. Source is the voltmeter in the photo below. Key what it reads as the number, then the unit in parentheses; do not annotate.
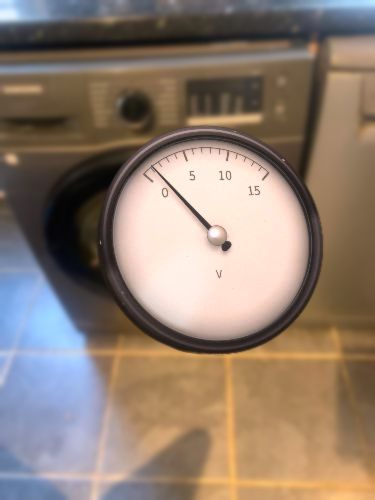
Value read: 1 (V)
